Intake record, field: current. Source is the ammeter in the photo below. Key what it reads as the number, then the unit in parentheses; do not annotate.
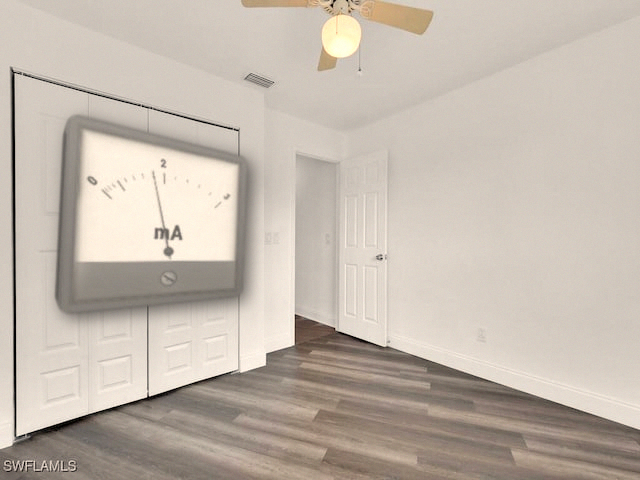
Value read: 1.8 (mA)
